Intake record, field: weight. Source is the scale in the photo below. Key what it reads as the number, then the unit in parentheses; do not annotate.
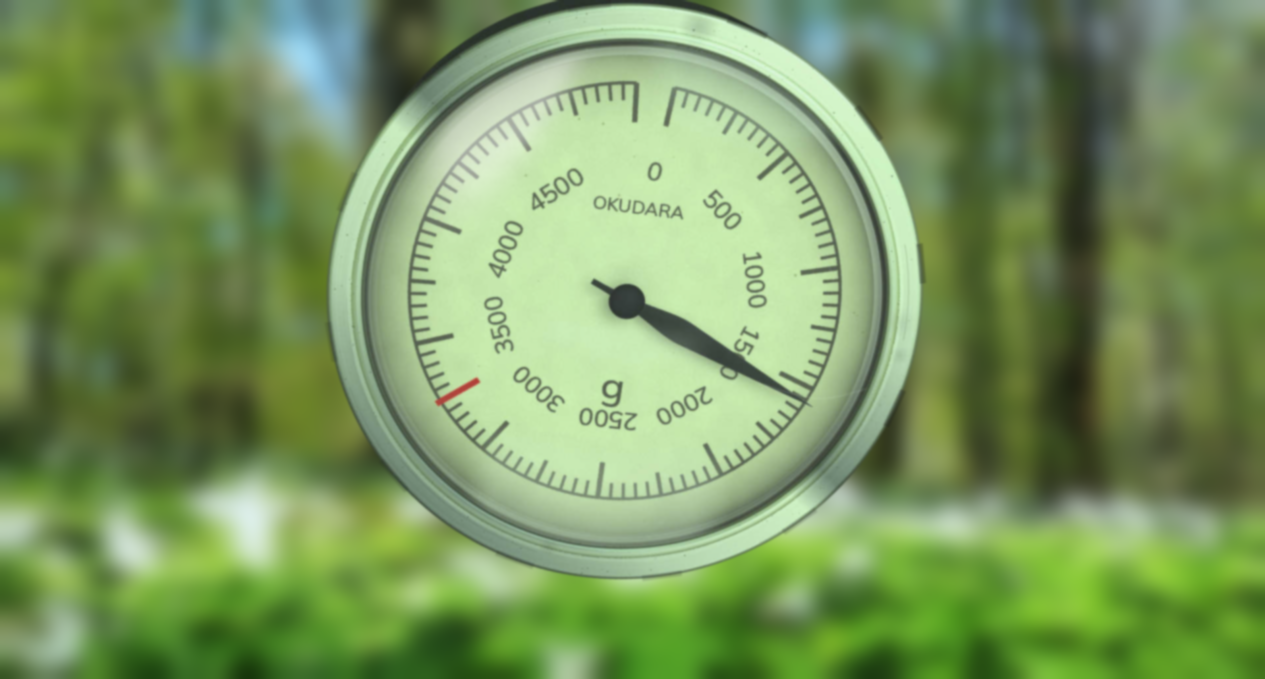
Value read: 1550 (g)
